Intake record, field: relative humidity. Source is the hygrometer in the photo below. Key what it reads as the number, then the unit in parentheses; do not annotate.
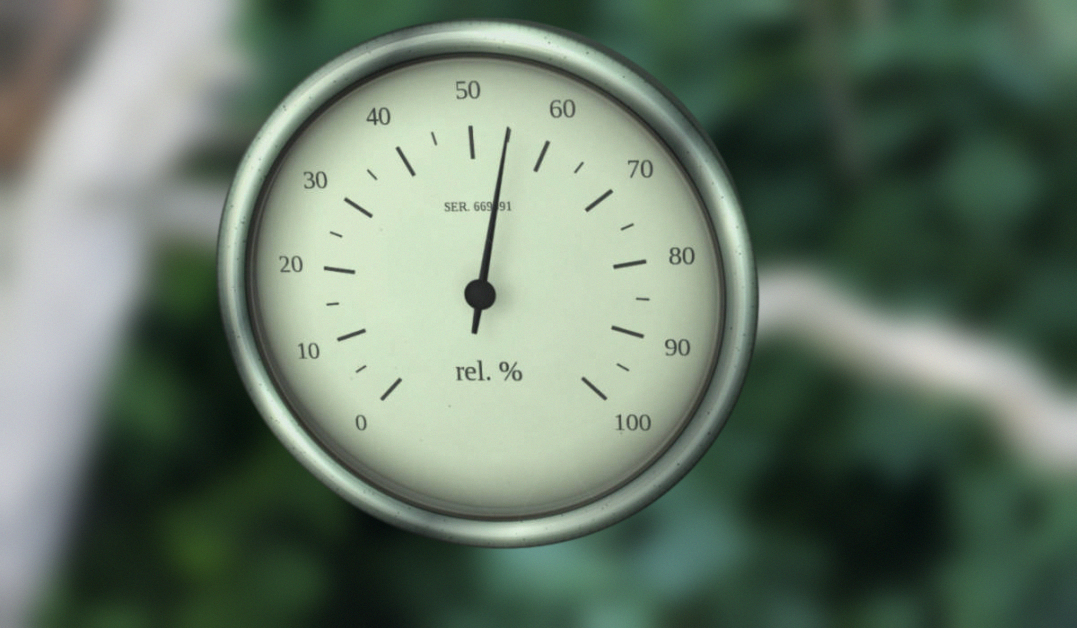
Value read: 55 (%)
